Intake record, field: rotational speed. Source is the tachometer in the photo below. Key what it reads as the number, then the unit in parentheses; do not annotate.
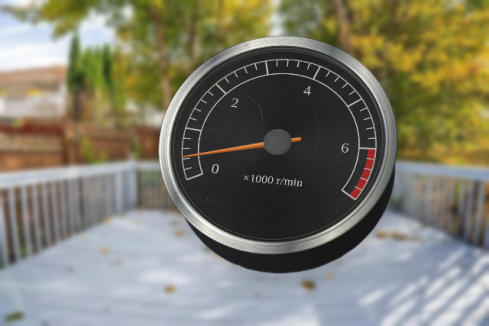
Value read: 400 (rpm)
